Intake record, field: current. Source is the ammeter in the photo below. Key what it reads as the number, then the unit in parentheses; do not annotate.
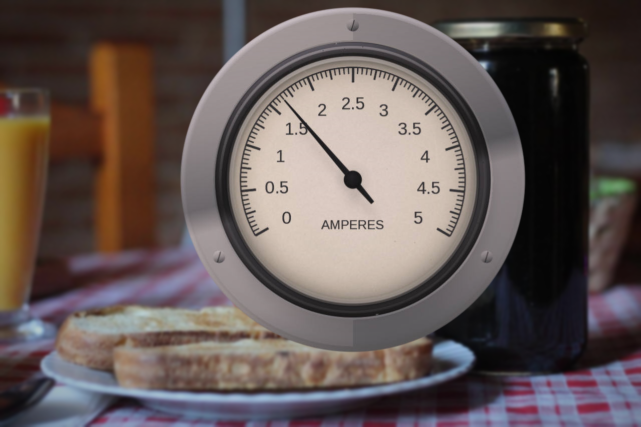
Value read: 1.65 (A)
